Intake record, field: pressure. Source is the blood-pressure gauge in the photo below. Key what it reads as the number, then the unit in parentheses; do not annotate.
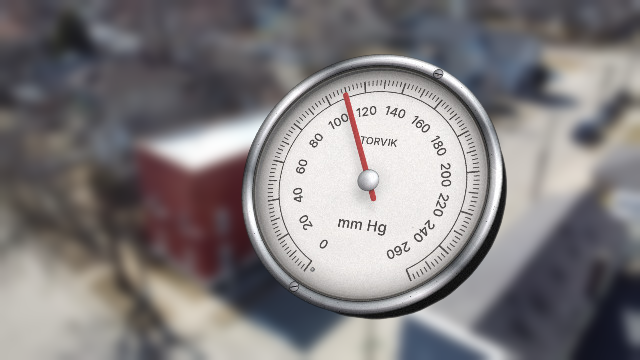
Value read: 110 (mmHg)
